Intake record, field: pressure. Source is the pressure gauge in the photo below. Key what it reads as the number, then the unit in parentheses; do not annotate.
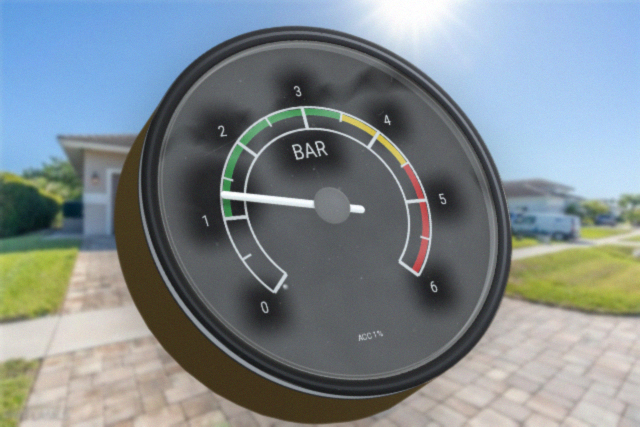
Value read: 1.25 (bar)
